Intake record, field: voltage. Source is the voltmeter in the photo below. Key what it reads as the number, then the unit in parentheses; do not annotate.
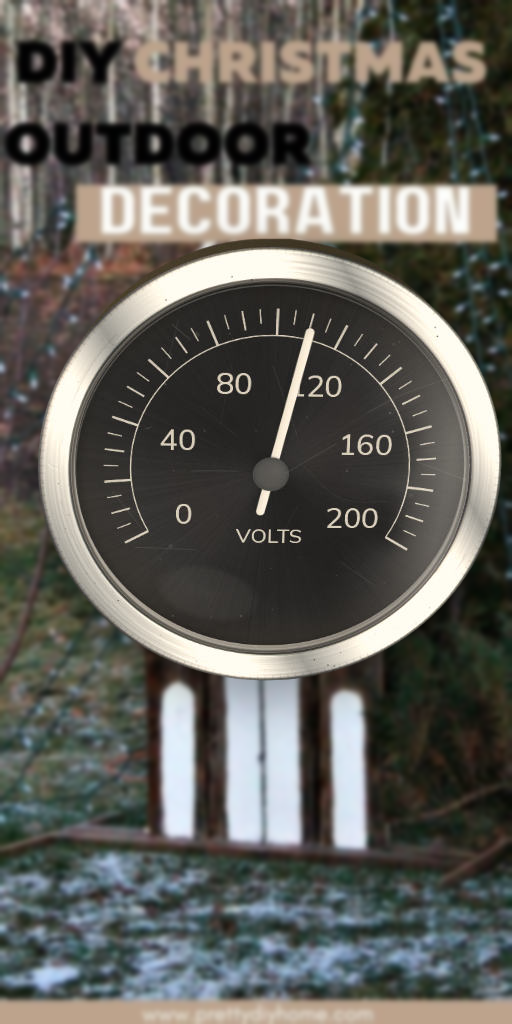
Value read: 110 (V)
